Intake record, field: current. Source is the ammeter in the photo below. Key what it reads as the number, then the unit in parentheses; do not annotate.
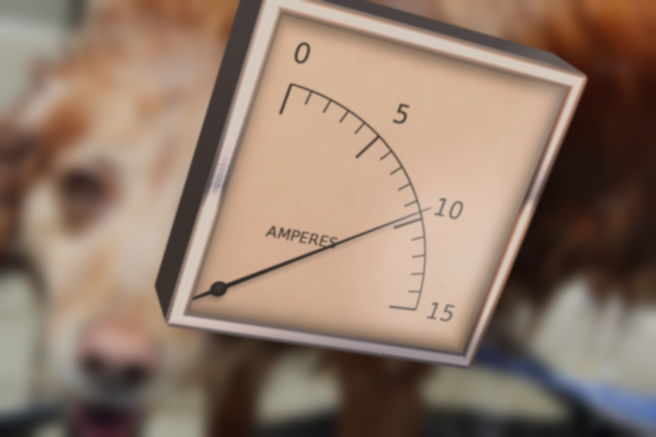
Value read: 9.5 (A)
